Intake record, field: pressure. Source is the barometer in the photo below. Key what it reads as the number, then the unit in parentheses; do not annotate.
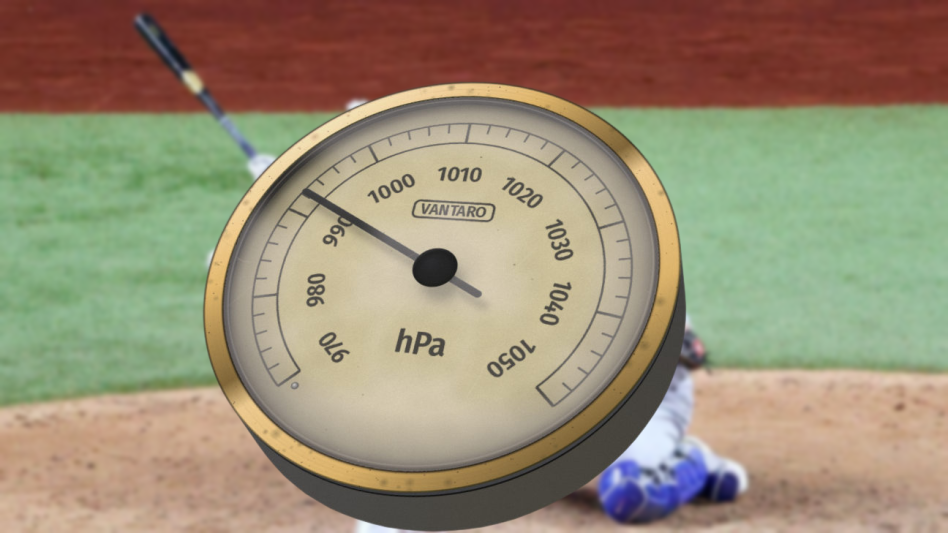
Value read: 992 (hPa)
